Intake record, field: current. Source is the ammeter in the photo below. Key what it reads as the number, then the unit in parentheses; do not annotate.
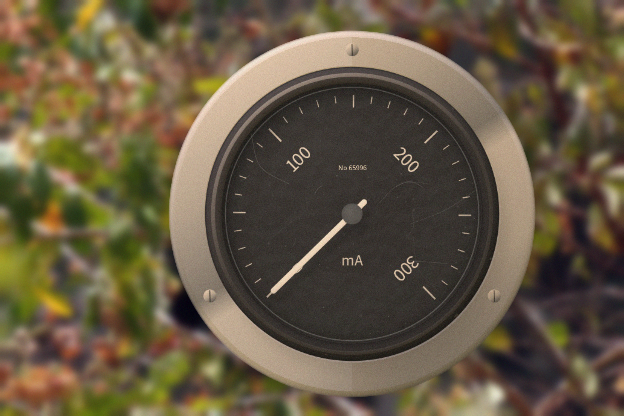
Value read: 0 (mA)
